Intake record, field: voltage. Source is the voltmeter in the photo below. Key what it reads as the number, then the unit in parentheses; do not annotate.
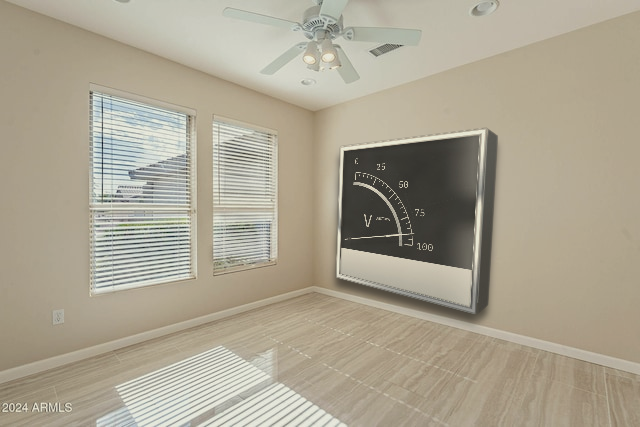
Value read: 90 (V)
